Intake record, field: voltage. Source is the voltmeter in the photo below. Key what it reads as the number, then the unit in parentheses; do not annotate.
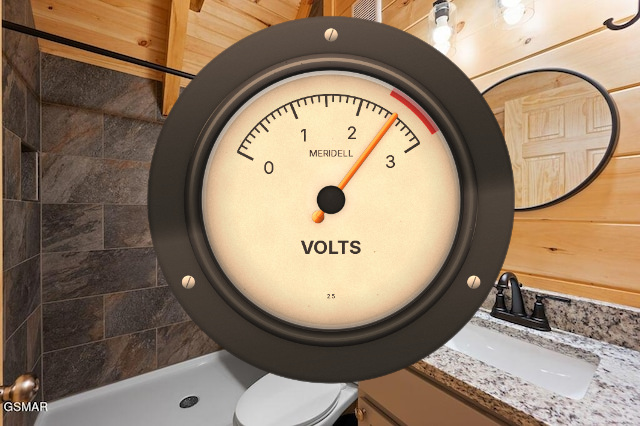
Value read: 2.5 (V)
